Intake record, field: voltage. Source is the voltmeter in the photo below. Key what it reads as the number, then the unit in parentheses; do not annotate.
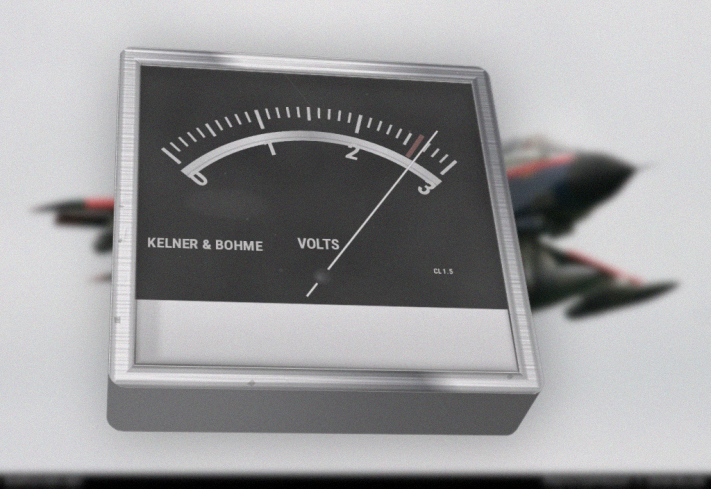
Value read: 2.7 (V)
